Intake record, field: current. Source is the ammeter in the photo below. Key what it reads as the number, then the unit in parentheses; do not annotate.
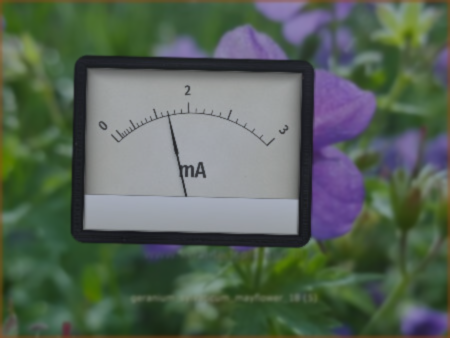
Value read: 1.7 (mA)
